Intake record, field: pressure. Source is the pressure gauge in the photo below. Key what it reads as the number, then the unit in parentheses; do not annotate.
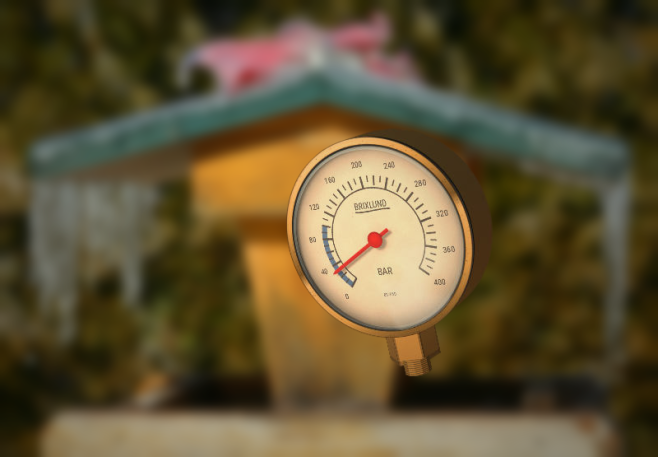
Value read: 30 (bar)
